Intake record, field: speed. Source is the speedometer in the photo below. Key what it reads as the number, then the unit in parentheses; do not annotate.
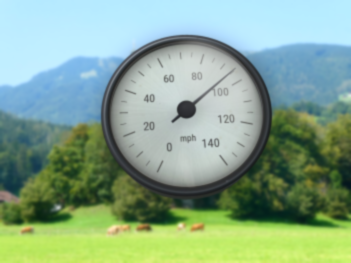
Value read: 95 (mph)
